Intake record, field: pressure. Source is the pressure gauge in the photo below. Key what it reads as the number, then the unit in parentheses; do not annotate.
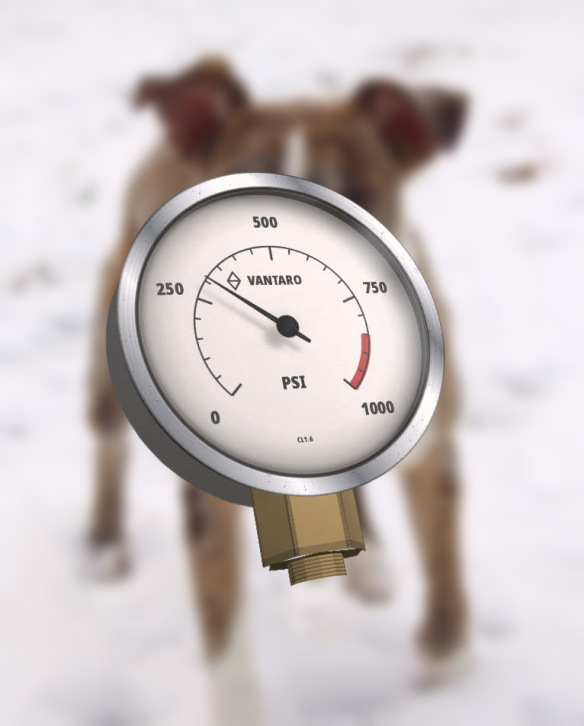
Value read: 300 (psi)
